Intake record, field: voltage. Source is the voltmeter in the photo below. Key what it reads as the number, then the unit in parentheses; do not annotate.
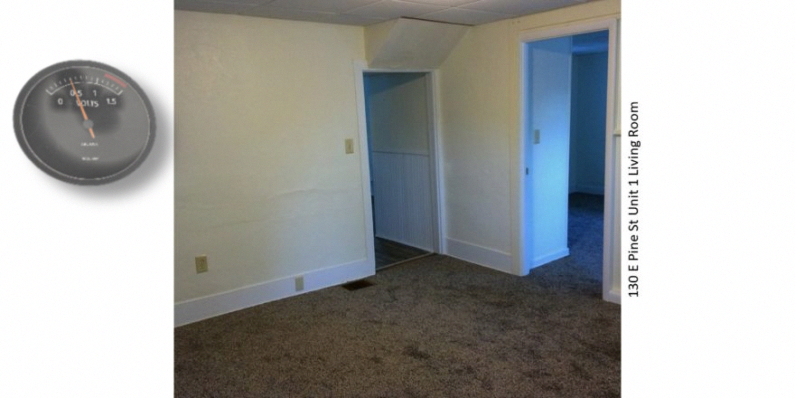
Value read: 0.5 (V)
